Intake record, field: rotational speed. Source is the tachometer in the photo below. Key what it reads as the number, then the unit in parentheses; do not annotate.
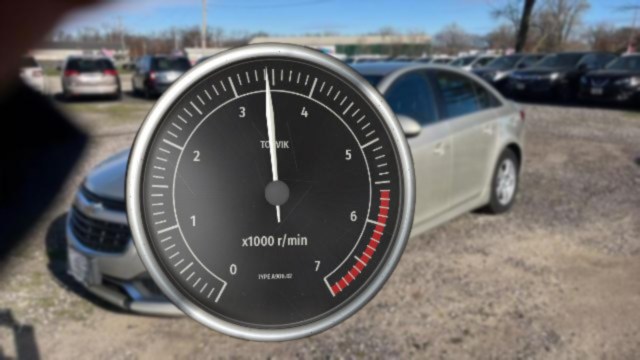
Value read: 3400 (rpm)
